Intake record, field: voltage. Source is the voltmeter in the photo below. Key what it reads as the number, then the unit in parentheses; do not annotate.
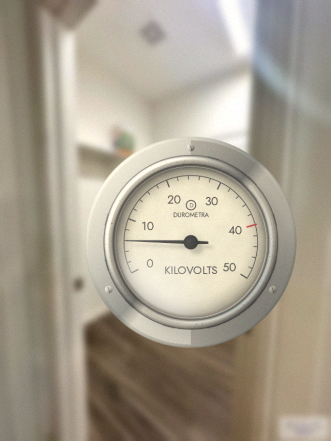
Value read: 6 (kV)
